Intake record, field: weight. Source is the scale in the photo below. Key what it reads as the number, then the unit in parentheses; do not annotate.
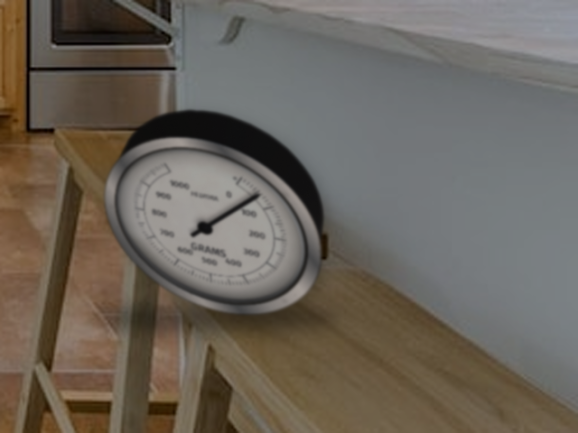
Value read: 50 (g)
